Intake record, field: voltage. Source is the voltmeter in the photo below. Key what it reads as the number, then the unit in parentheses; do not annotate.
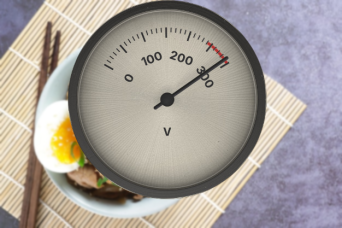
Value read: 290 (V)
